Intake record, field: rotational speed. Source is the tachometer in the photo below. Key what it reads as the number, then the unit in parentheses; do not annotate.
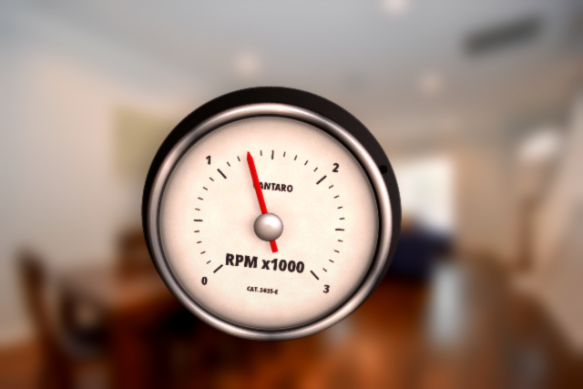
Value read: 1300 (rpm)
